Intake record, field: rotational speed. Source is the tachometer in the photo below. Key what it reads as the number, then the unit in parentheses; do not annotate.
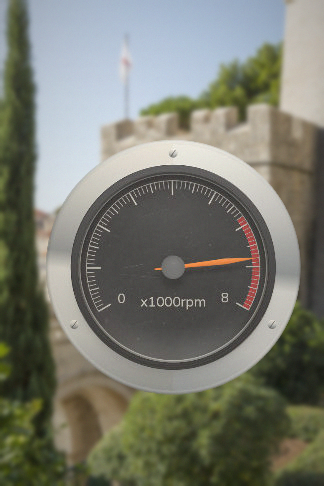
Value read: 6800 (rpm)
